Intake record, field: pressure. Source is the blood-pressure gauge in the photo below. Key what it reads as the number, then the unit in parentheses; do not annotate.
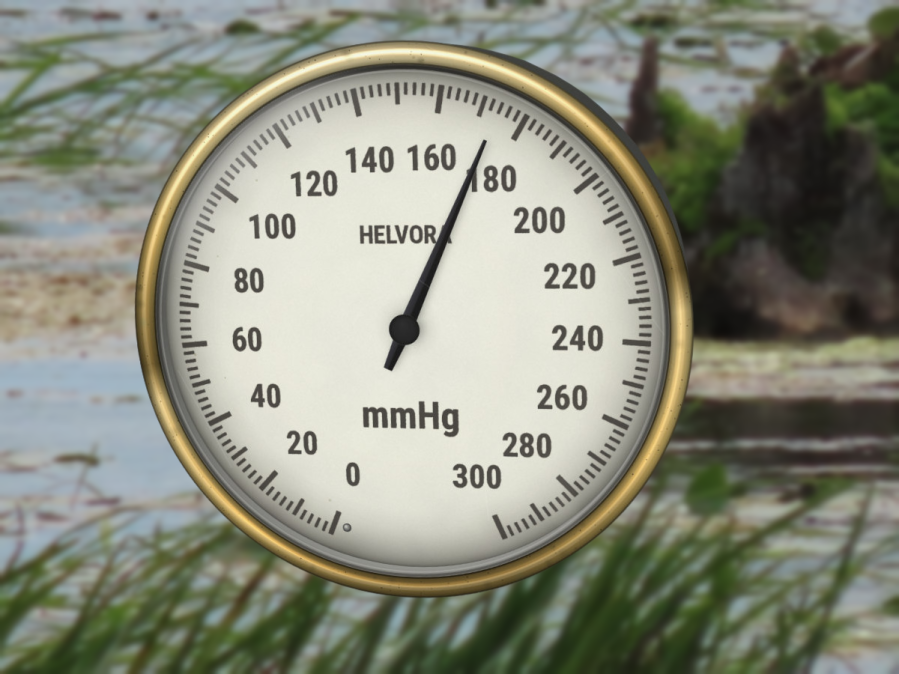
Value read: 174 (mmHg)
